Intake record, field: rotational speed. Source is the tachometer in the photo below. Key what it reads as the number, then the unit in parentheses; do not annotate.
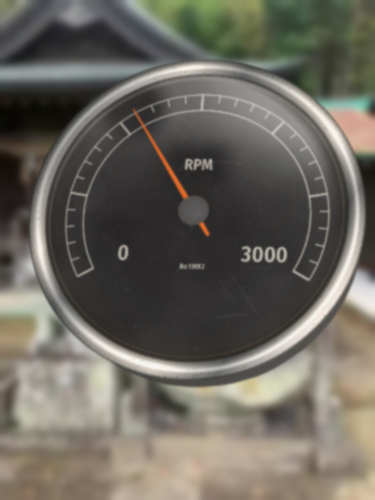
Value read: 1100 (rpm)
